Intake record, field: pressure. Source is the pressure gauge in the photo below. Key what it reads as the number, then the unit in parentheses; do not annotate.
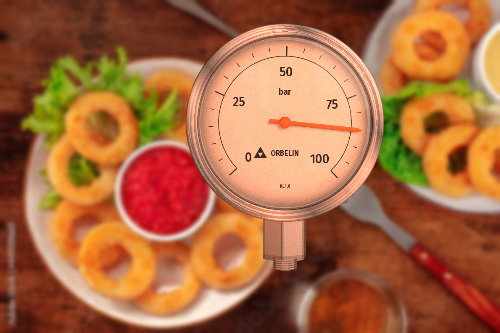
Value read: 85 (bar)
